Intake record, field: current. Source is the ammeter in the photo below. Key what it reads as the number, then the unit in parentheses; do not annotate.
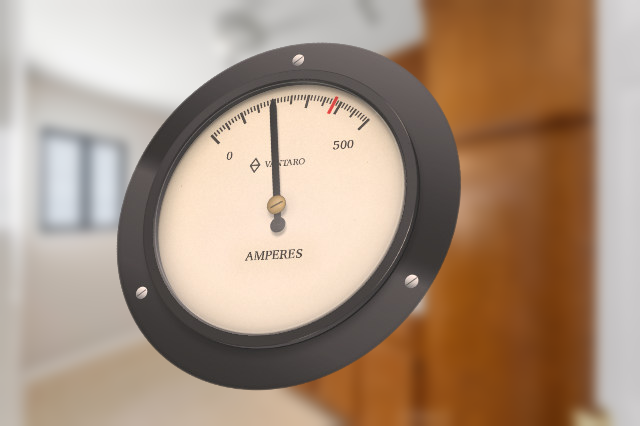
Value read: 200 (A)
